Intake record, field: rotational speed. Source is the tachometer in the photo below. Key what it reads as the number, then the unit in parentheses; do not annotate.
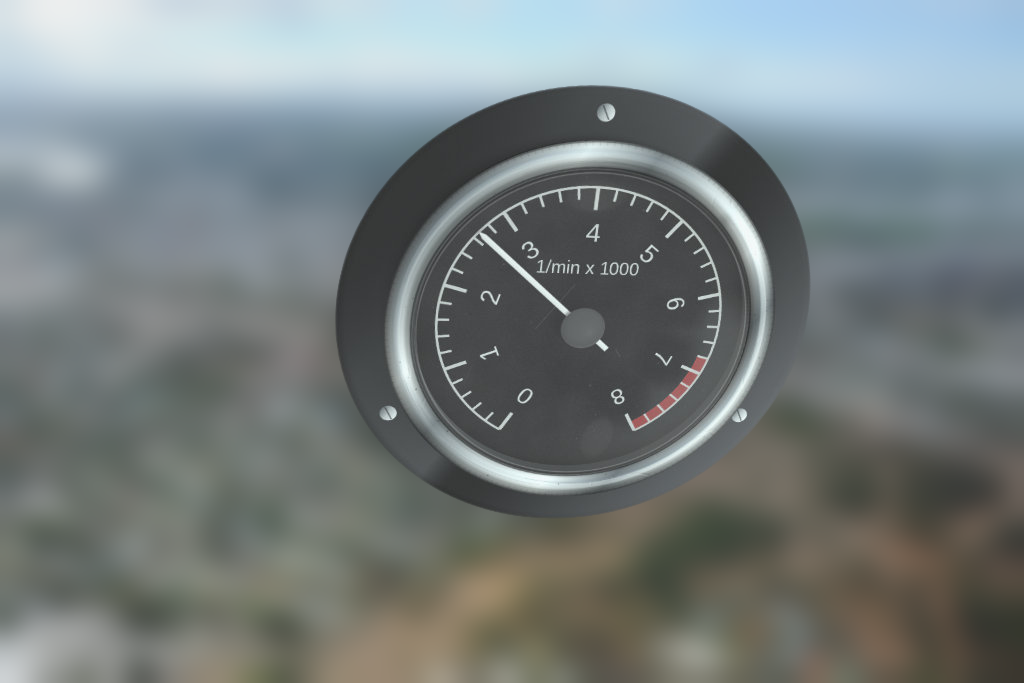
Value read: 2700 (rpm)
